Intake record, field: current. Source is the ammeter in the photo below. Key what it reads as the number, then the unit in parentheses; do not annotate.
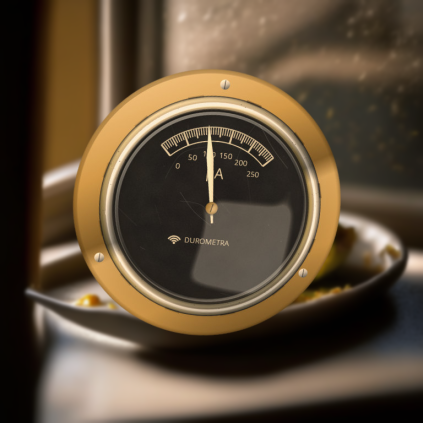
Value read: 100 (µA)
